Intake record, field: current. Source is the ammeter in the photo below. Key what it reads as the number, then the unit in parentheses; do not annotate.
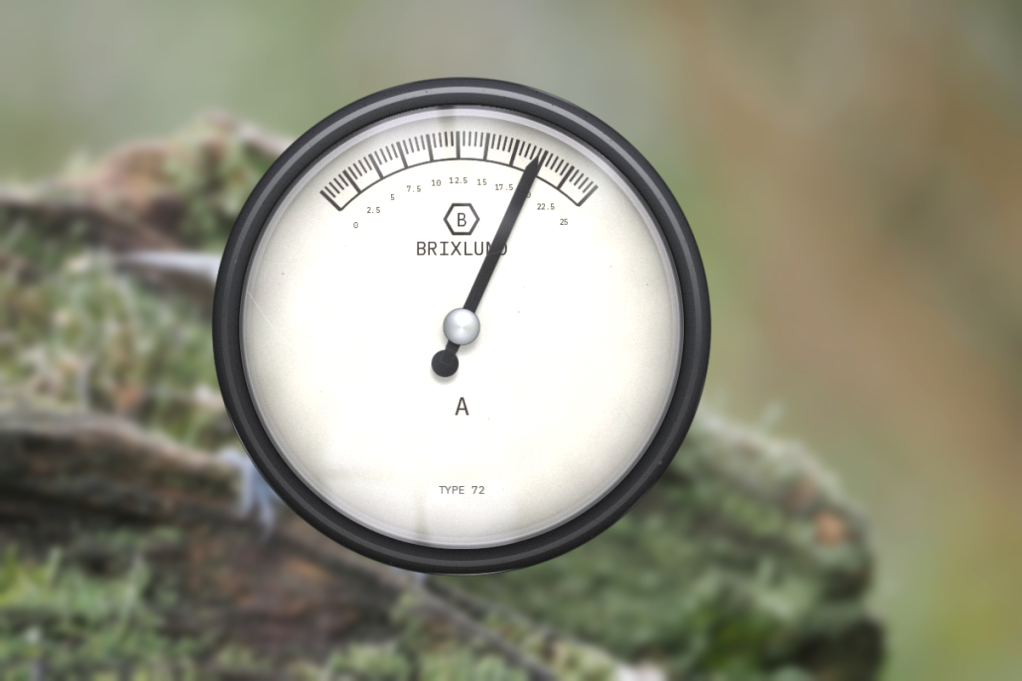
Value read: 19.5 (A)
